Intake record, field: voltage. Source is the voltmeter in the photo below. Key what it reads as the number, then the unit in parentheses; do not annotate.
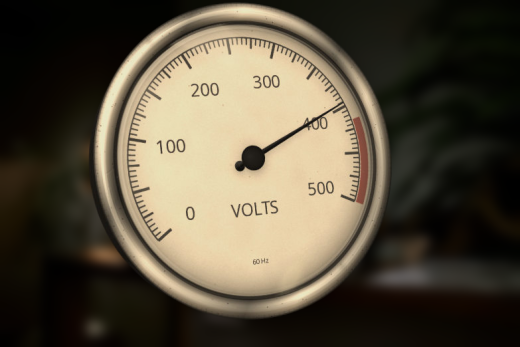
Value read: 395 (V)
